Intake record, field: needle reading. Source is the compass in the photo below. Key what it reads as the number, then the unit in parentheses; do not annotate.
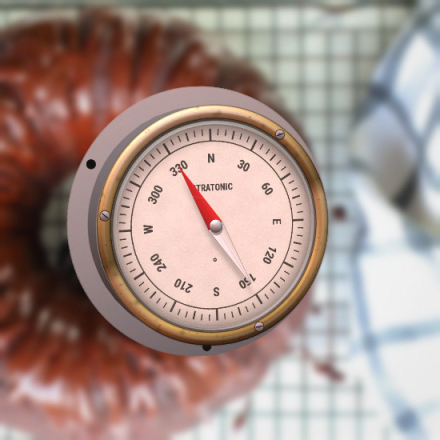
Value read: 330 (°)
